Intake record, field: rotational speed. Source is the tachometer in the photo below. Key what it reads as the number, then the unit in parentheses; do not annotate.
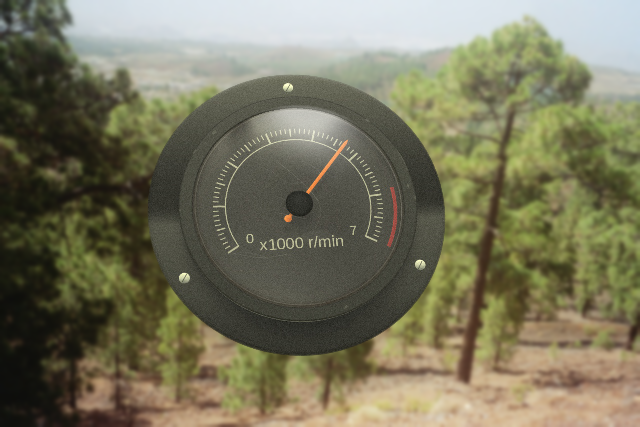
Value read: 4700 (rpm)
